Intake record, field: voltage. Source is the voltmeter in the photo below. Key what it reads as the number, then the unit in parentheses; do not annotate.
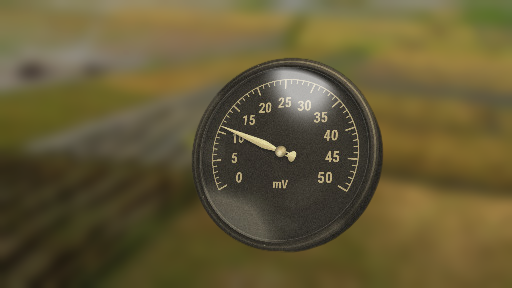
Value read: 11 (mV)
